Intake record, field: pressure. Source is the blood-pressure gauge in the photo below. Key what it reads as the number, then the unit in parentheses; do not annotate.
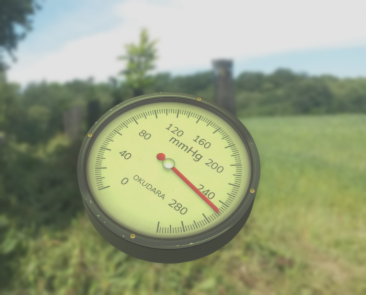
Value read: 250 (mmHg)
